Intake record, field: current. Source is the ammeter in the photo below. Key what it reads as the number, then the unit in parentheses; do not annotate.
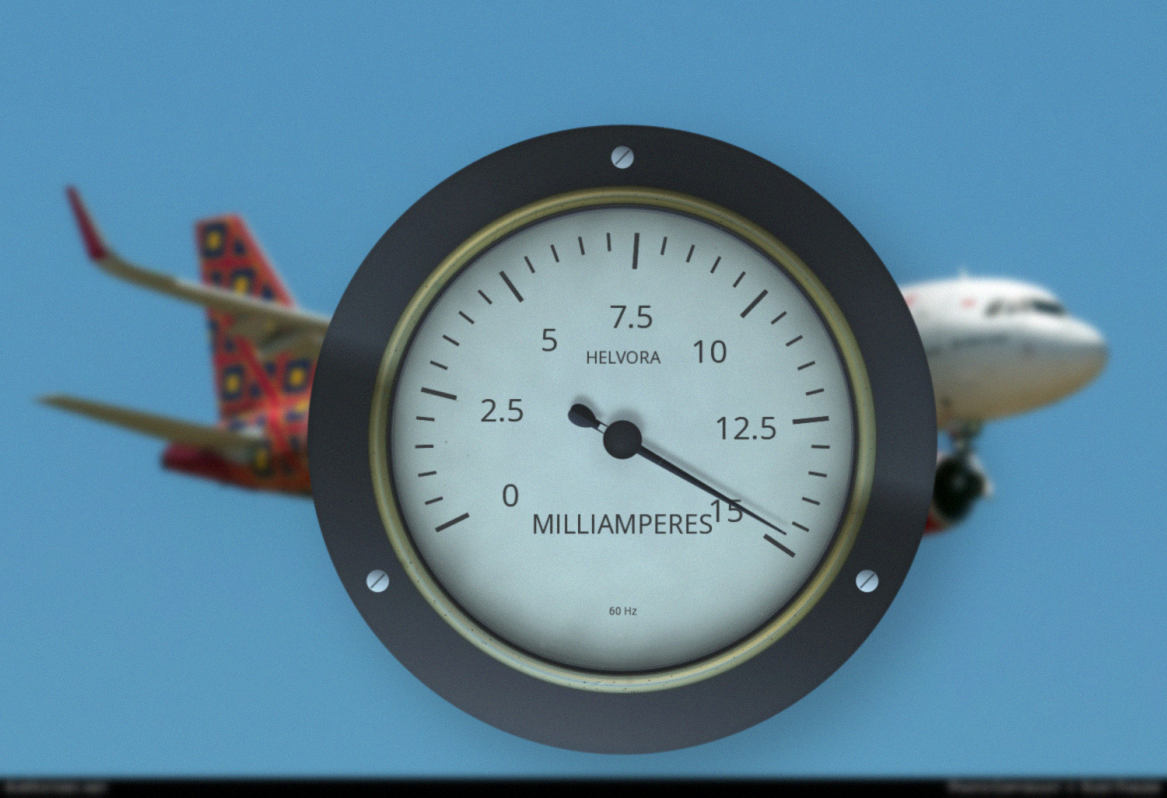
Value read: 14.75 (mA)
